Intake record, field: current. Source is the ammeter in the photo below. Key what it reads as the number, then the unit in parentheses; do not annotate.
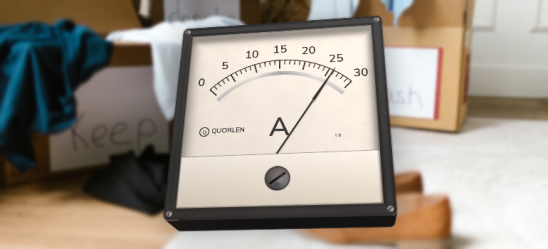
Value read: 26 (A)
